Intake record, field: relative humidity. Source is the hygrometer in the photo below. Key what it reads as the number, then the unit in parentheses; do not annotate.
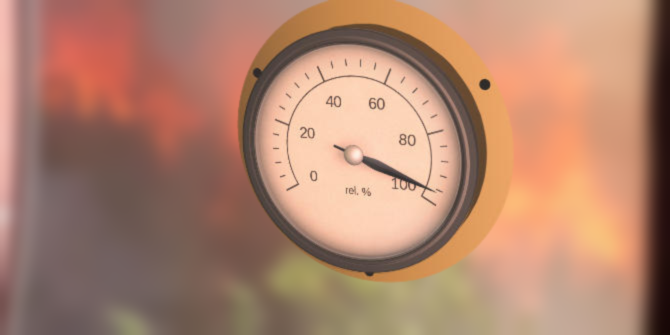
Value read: 96 (%)
